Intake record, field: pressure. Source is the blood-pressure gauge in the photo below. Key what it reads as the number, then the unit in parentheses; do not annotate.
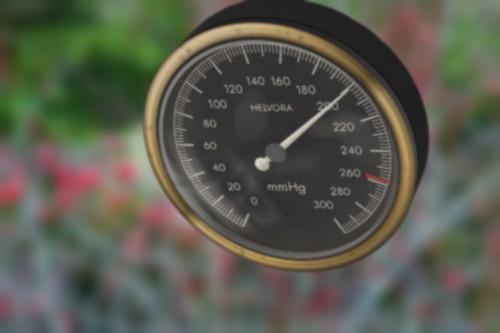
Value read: 200 (mmHg)
